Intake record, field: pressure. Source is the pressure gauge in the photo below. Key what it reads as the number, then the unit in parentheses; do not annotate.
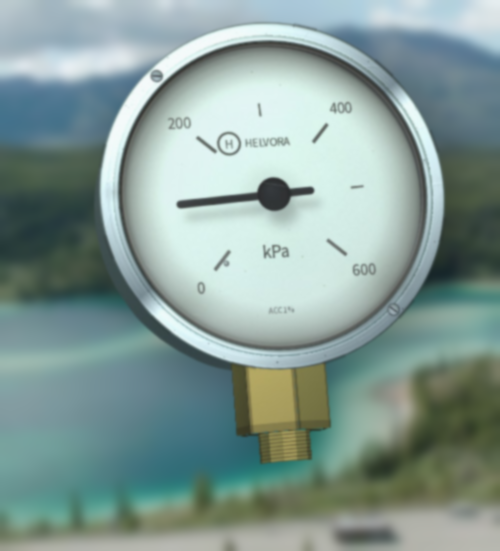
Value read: 100 (kPa)
